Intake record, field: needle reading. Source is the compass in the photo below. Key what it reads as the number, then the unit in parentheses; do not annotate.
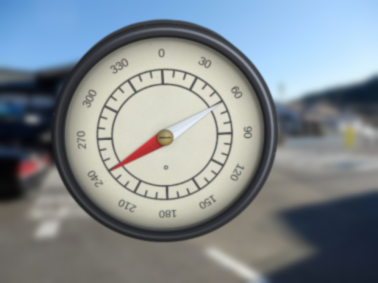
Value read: 240 (°)
